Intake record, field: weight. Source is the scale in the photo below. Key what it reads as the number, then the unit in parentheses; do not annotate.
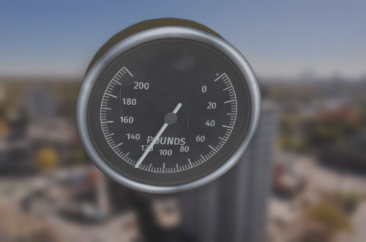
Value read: 120 (lb)
